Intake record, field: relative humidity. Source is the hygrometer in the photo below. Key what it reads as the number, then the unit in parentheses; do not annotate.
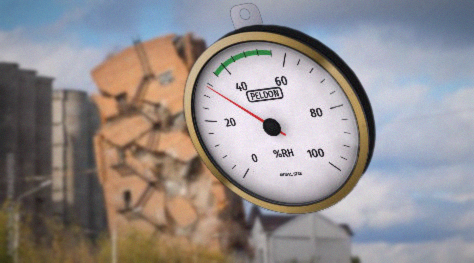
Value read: 32 (%)
